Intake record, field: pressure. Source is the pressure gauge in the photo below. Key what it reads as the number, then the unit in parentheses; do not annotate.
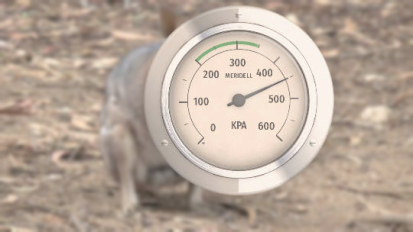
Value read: 450 (kPa)
